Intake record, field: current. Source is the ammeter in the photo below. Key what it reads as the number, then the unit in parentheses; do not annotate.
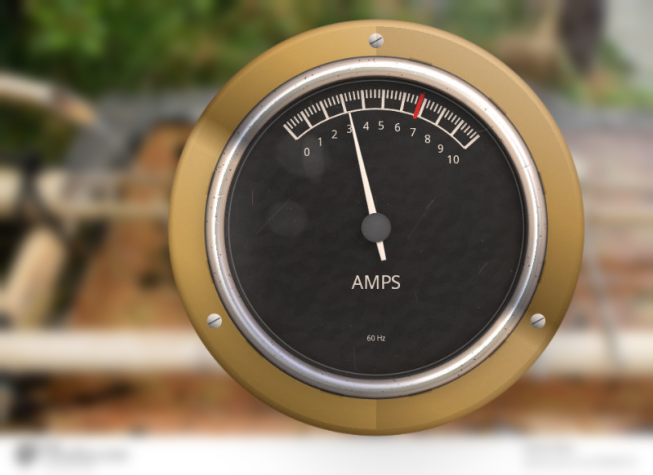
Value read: 3.2 (A)
